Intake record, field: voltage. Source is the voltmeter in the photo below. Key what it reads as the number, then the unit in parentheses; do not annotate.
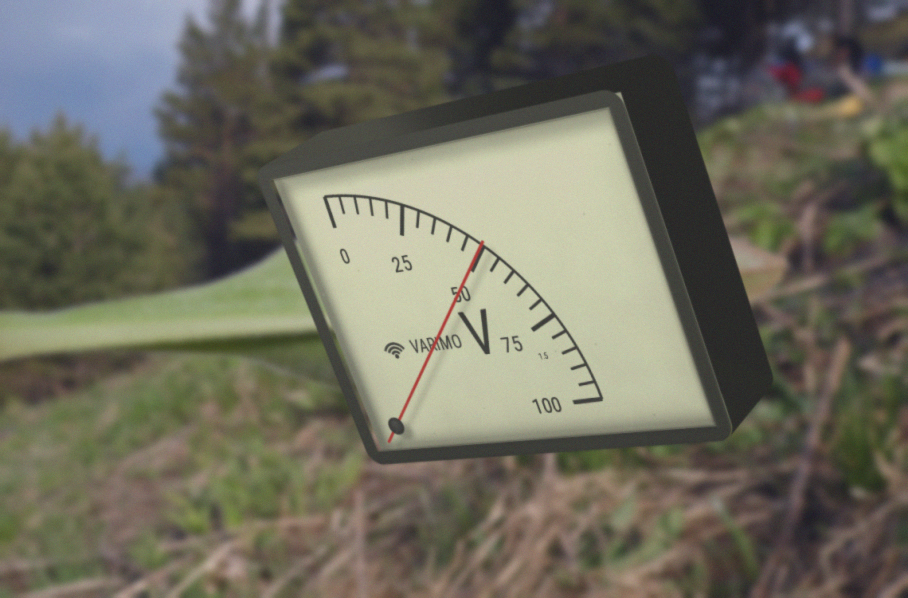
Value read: 50 (V)
